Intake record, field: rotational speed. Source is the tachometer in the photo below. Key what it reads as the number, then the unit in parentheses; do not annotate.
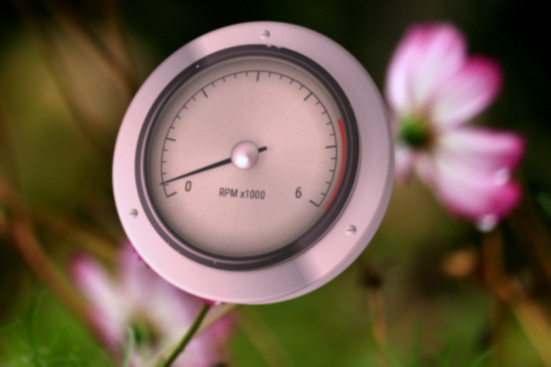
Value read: 200 (rpm)
